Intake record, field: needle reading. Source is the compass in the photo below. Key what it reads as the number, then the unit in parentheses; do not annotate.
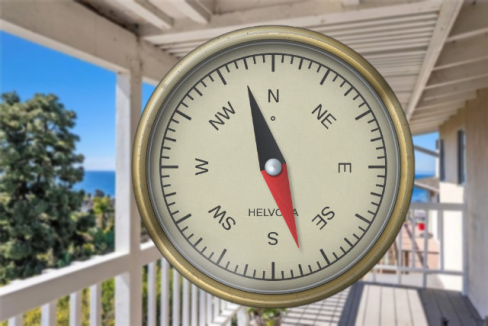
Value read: 162.5 (°)
